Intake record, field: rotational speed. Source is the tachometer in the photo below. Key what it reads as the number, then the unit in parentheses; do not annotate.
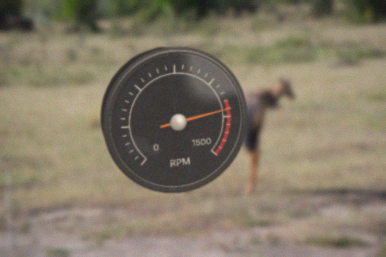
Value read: 1200 (rpm)
